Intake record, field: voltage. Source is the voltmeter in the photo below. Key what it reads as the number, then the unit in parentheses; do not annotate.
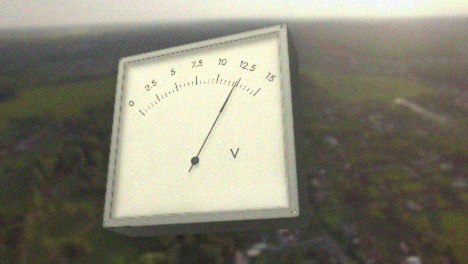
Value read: 12.5 (V)
